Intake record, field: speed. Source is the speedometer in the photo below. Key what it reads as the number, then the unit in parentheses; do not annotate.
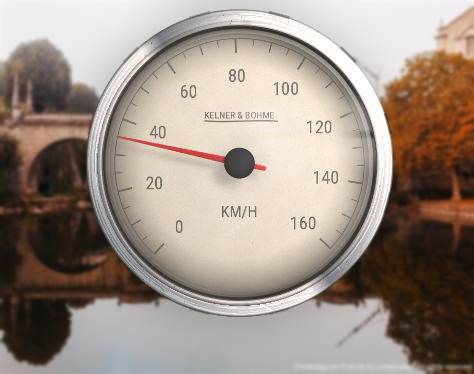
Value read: 35 (km/h)
